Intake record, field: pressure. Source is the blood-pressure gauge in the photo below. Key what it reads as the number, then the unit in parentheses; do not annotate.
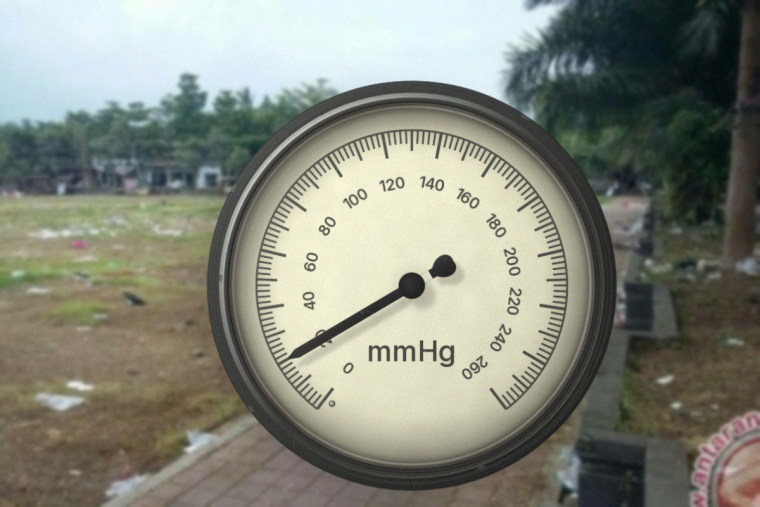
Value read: 20 (mmHg)
